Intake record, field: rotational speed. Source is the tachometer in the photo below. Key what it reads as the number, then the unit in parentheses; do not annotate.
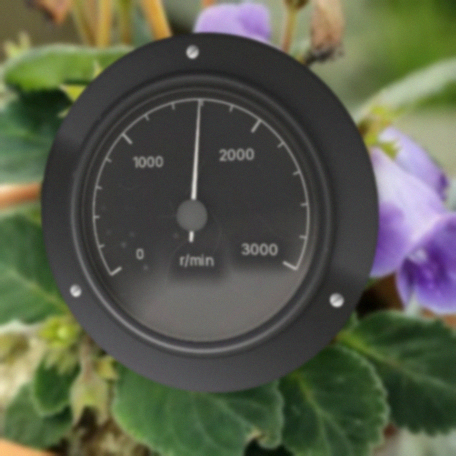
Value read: 1600 (rpm)
